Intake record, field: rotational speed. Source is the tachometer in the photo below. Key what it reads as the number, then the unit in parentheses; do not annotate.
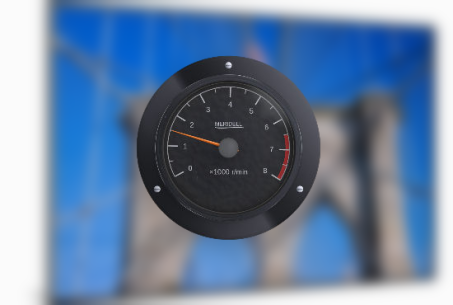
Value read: 1500 (rpm)
